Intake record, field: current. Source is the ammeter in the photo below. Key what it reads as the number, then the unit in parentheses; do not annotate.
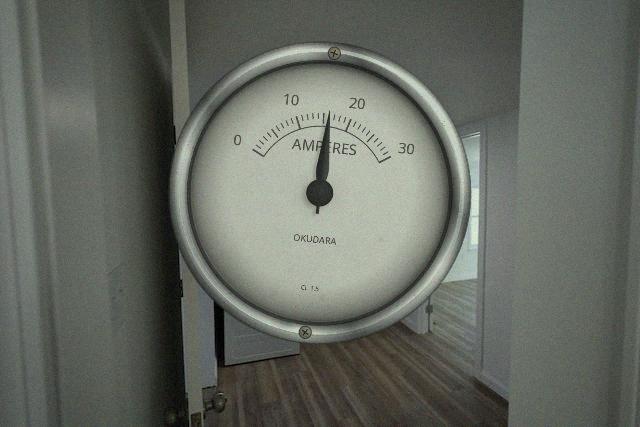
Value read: 16 (A)
